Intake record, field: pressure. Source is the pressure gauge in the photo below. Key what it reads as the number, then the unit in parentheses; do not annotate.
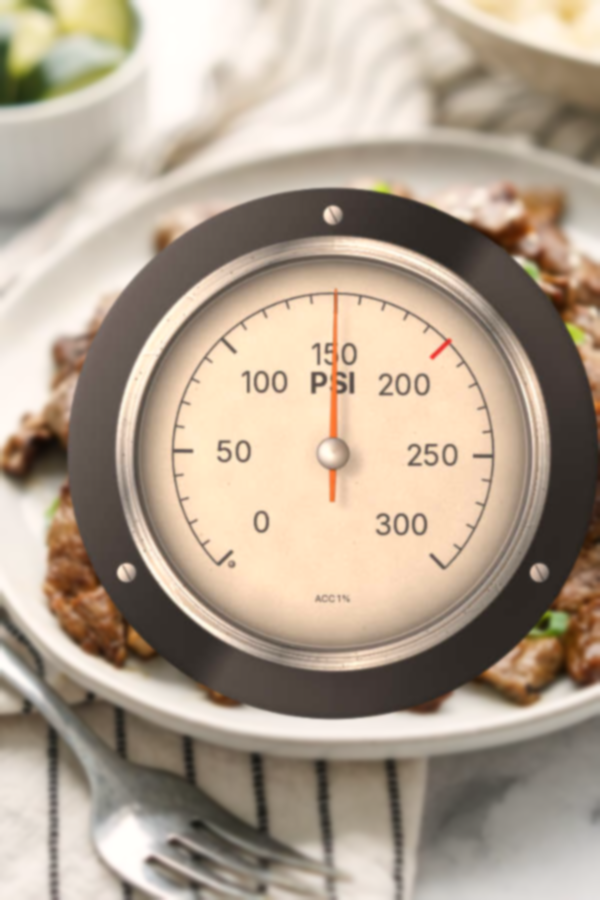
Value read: 150 (psi)
